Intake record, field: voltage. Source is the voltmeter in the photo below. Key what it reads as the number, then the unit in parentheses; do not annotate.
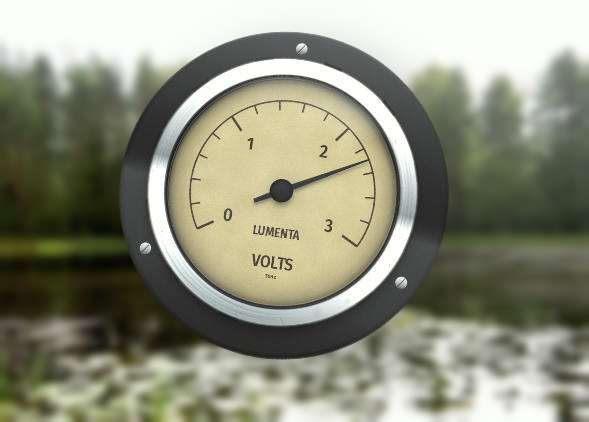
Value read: 2.3 (V)
